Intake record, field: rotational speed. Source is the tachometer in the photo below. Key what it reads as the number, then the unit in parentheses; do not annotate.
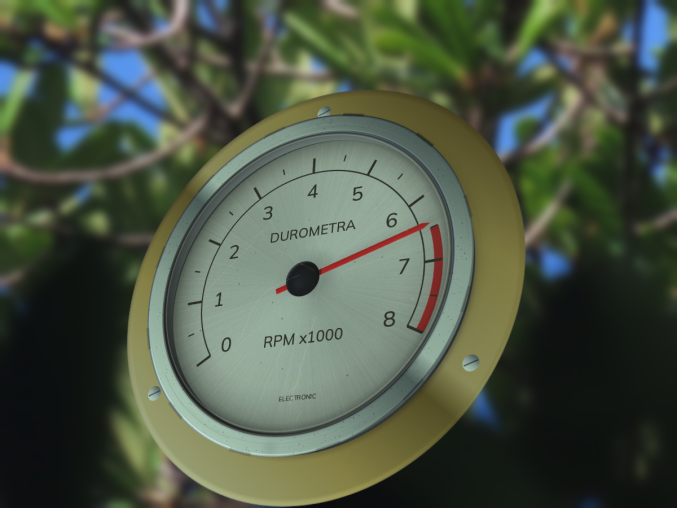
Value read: 6500 (rpm)
